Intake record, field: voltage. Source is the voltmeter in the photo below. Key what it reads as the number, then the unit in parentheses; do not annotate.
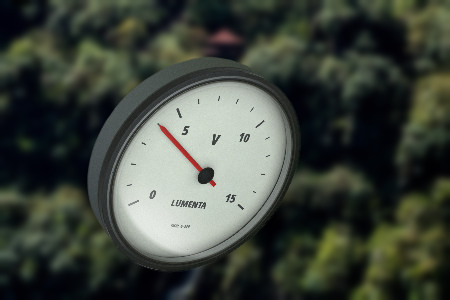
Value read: 4 (V)
